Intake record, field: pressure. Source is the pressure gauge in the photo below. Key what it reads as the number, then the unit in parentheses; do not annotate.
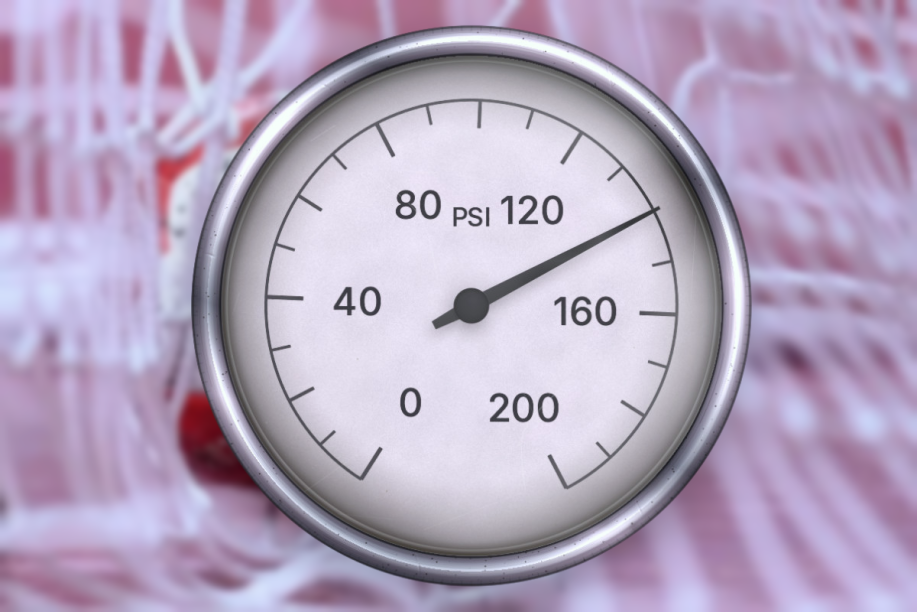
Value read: 140 (psi)
